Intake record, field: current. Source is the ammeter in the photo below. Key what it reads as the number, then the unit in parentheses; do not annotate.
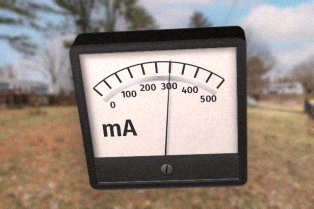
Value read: 300 (mA)
